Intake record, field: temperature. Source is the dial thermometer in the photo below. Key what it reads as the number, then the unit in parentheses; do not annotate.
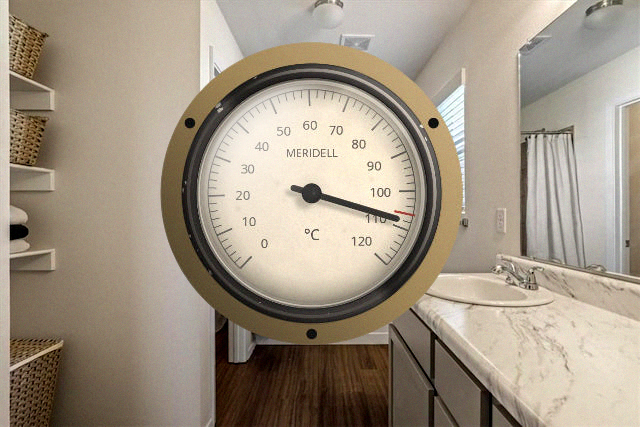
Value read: 108 (°C)
